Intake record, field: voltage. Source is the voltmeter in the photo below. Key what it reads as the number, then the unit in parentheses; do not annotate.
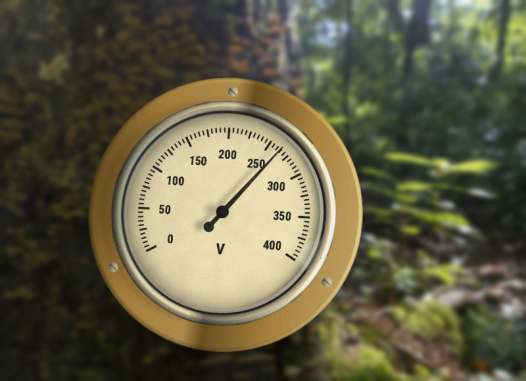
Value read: 265 (V)
